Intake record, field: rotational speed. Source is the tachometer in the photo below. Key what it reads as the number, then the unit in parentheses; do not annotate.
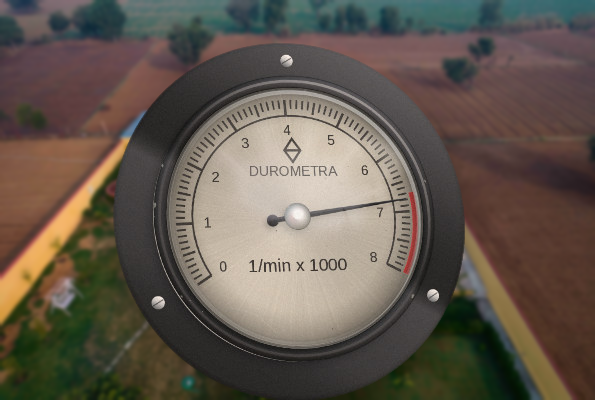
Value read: 6800 (rpm)
